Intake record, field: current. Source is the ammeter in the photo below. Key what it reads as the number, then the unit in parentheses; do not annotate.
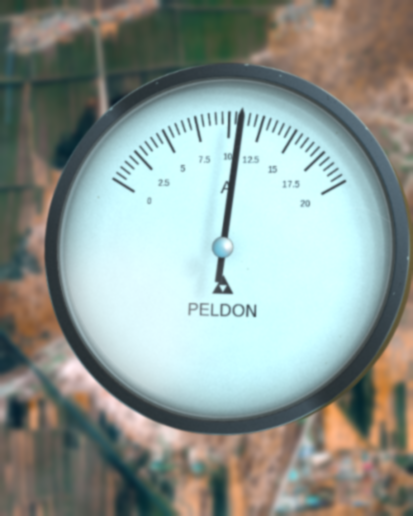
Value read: 11 (A)
